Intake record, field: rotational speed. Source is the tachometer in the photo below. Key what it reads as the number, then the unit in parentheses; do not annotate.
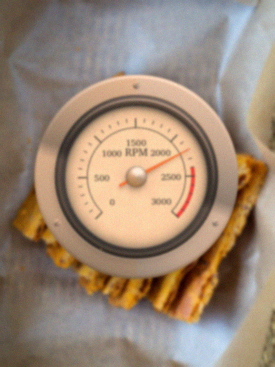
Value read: 2200 (rpm)
